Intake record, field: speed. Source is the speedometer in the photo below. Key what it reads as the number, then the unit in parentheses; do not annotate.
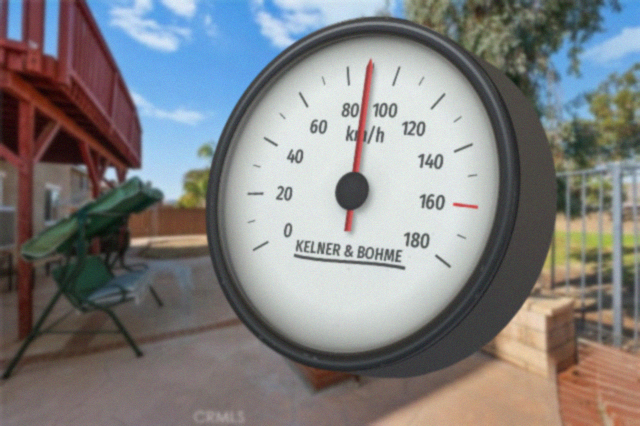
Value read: 90 (km/h)
